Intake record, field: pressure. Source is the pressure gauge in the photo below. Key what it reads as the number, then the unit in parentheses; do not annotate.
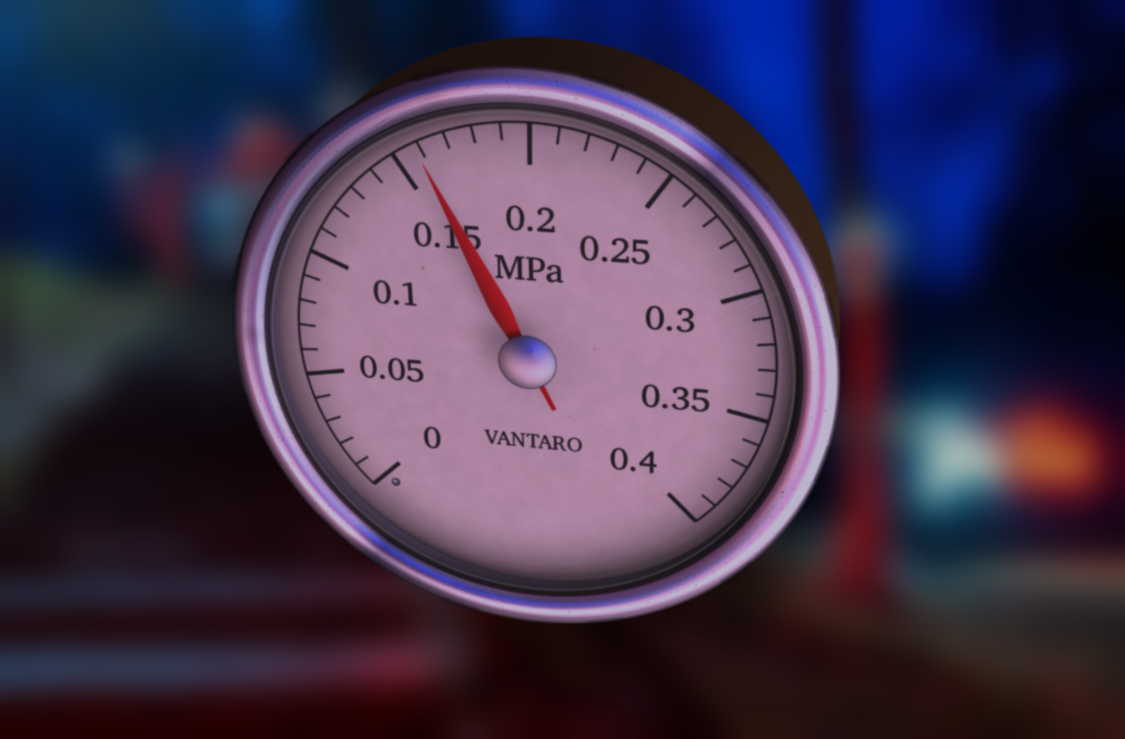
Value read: 0.16 (MPa)
